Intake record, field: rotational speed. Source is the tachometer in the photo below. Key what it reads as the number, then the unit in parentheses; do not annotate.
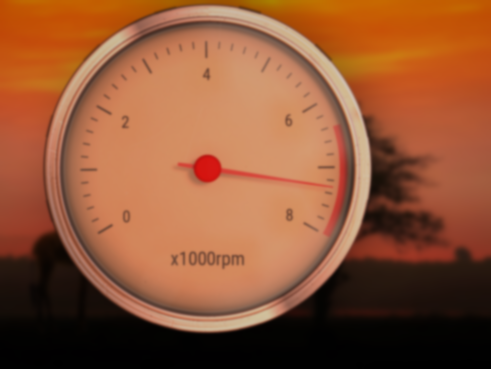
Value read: 7300 (rpm)
